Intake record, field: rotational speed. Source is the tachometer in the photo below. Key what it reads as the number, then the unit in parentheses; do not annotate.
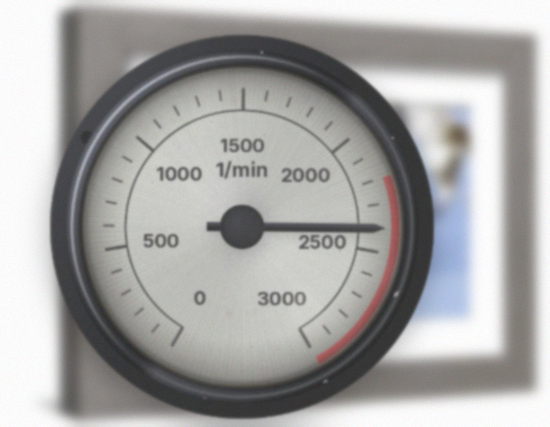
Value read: 2400 (rpm)
